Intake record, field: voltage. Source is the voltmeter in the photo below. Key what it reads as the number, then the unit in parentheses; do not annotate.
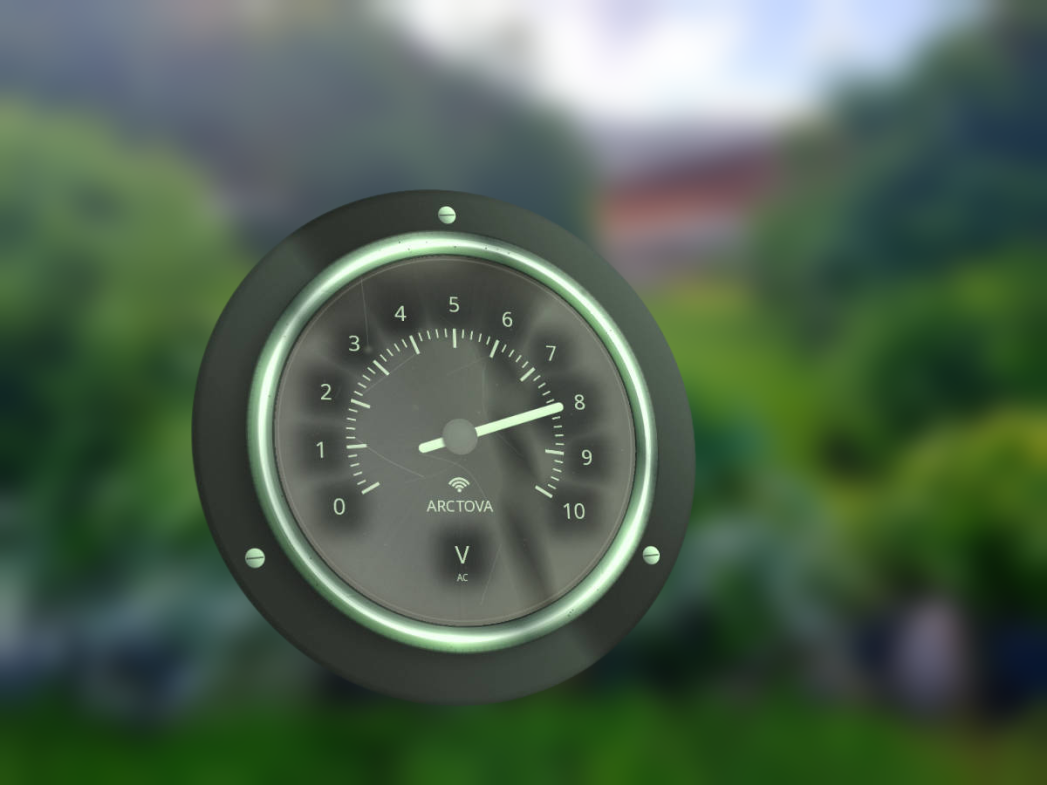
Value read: 8 (V)
